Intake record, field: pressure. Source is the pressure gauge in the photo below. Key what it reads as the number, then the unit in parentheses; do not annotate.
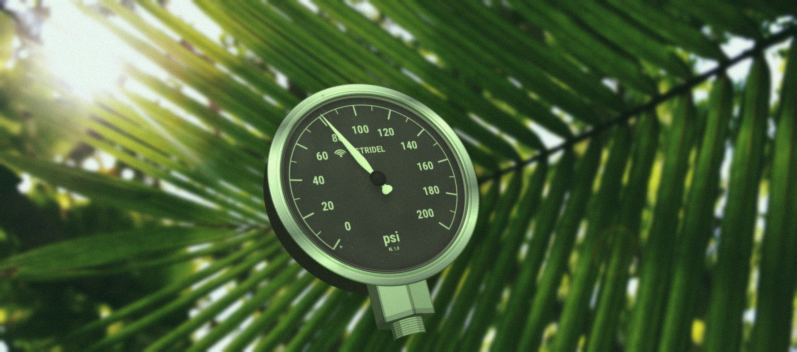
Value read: 80 (psi)
